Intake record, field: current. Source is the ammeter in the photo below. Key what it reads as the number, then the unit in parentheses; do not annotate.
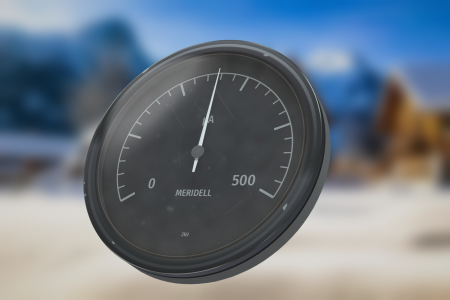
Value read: 260 (µA)
